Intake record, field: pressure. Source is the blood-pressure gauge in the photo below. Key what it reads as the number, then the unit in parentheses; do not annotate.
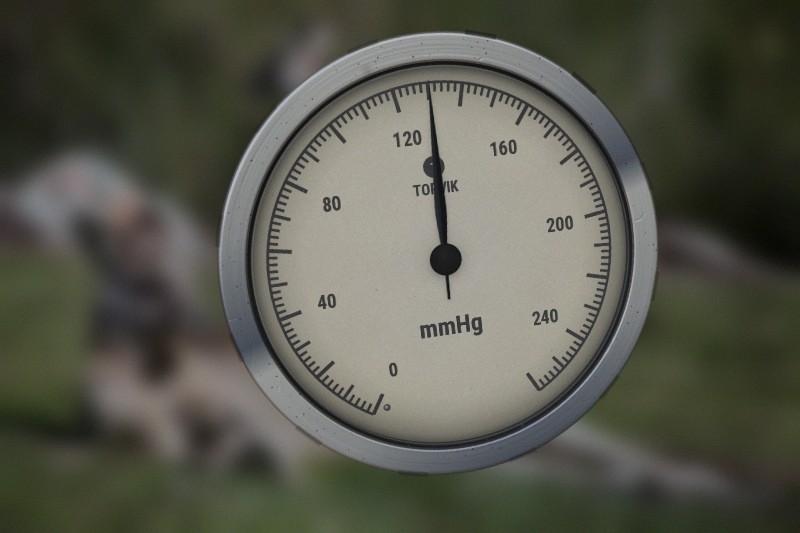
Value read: 130 (mmHg)
